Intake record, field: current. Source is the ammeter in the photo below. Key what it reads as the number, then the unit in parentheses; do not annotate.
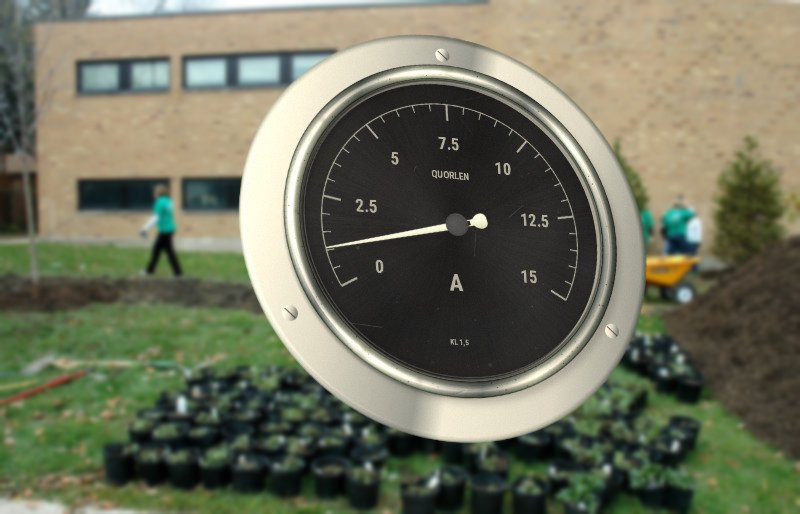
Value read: 1 (A)
